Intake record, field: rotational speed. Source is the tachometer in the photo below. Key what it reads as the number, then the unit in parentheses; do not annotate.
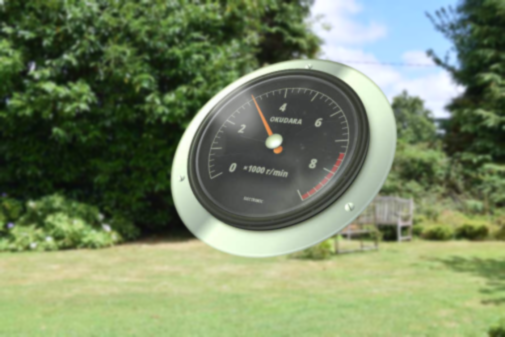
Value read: 3000 (rpm)
